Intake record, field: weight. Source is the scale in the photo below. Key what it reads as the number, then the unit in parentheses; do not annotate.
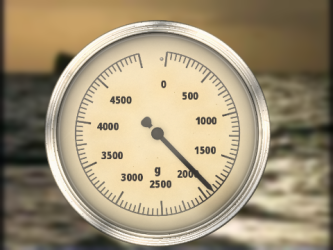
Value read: 1900 (g)
